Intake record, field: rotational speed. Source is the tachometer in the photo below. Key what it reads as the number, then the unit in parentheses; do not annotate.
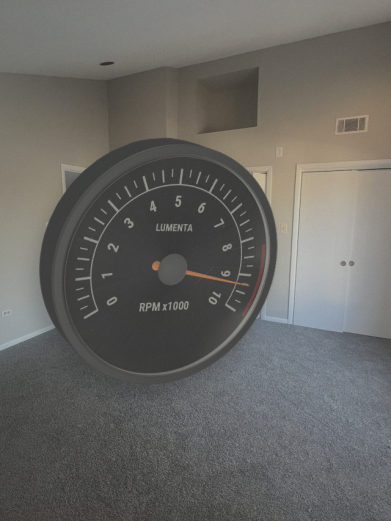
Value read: 9250 (rpm)
